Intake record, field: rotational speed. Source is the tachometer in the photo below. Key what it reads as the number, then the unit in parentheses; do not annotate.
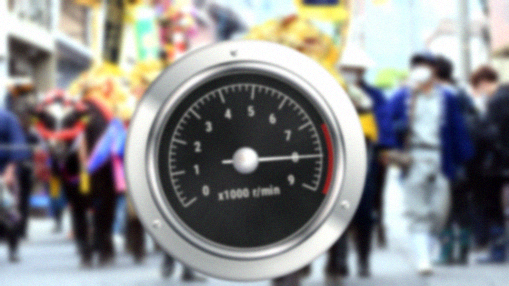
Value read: 8000 (rpm)
